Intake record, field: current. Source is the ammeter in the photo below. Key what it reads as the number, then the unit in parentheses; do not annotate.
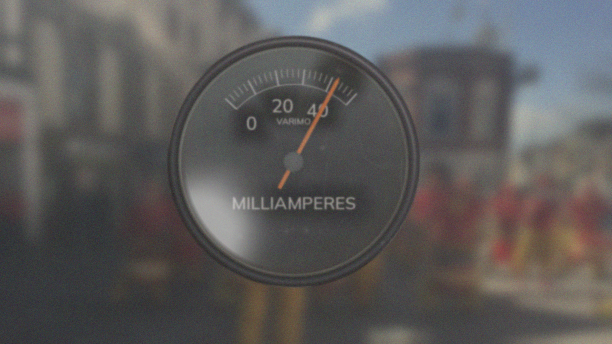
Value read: 42 (mA)
